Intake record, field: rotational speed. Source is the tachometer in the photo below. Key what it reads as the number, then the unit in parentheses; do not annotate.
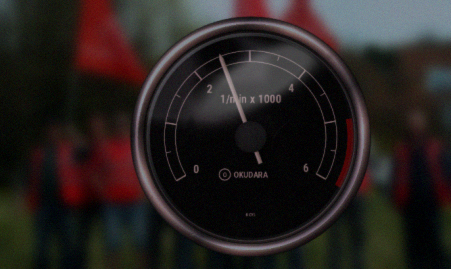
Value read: 2500 (rpm)
